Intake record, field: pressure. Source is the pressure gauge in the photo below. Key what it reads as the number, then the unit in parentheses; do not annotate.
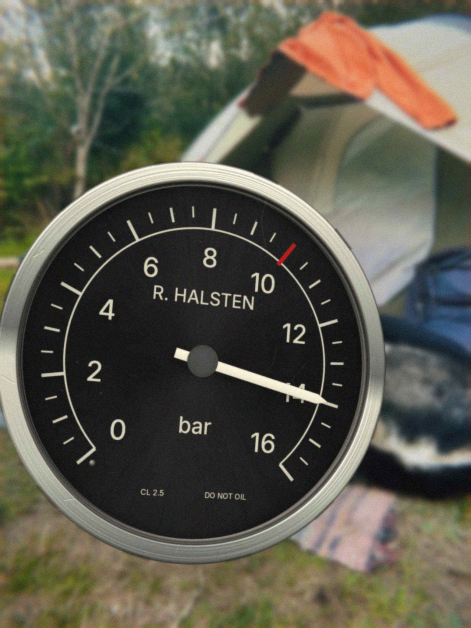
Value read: 14 (bar)
